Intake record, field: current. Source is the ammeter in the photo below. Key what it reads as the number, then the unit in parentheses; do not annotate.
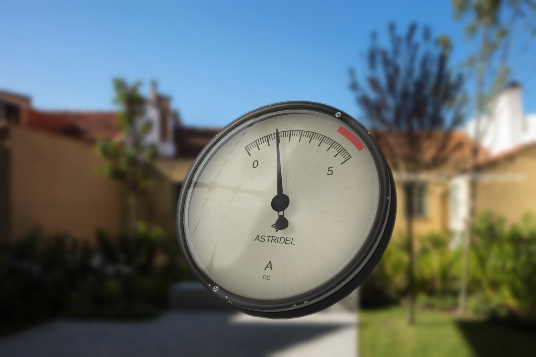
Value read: 1.5 (A)
